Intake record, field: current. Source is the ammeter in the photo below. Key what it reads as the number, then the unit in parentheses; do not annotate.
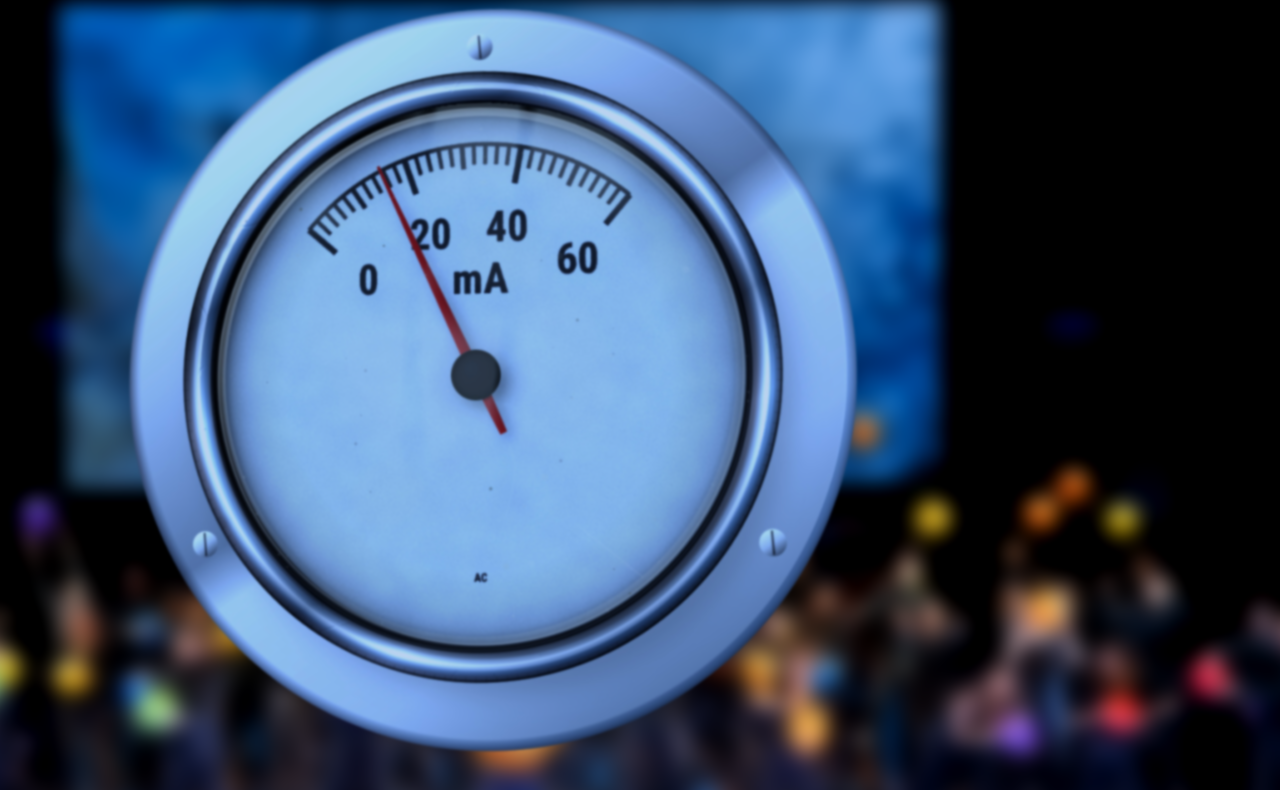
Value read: 16 (mA)
